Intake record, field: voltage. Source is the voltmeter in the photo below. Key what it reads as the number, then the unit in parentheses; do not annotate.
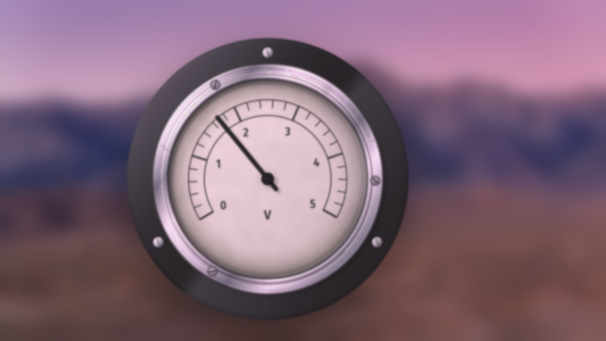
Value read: 1.7 (V)
